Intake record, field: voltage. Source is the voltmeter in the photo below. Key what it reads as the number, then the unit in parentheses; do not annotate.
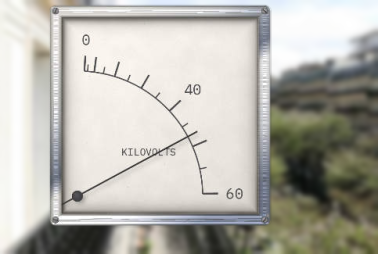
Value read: 47.5 (kV)
